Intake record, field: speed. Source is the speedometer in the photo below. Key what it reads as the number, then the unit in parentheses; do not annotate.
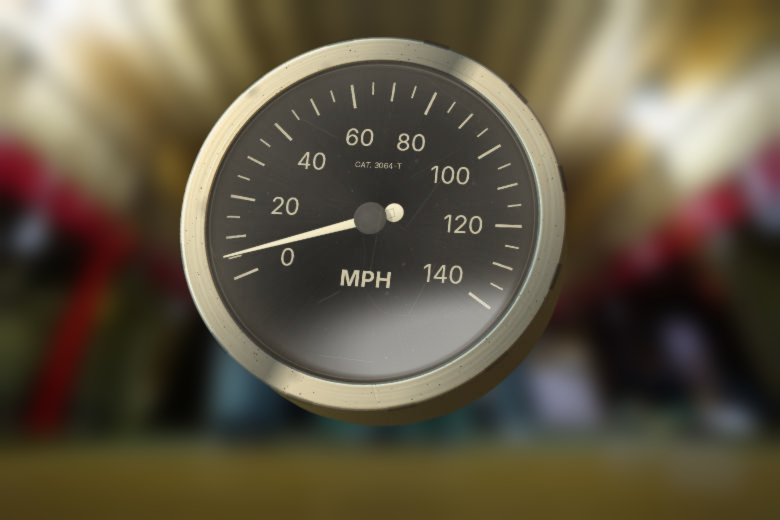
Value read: 5 (mph)
